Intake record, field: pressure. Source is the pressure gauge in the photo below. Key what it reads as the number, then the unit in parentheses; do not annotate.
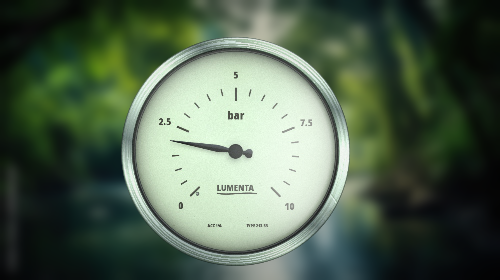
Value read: 2 (bar)
